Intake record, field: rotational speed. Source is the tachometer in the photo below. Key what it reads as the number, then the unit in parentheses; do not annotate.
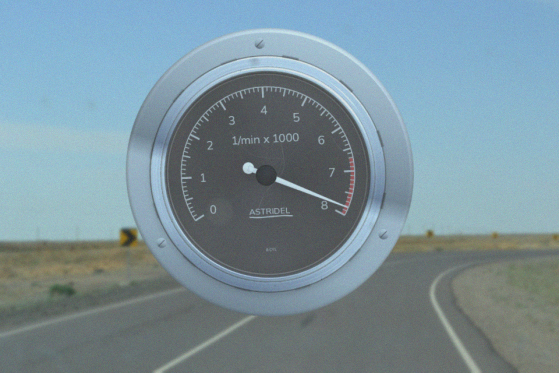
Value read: 7800 (rpm)
